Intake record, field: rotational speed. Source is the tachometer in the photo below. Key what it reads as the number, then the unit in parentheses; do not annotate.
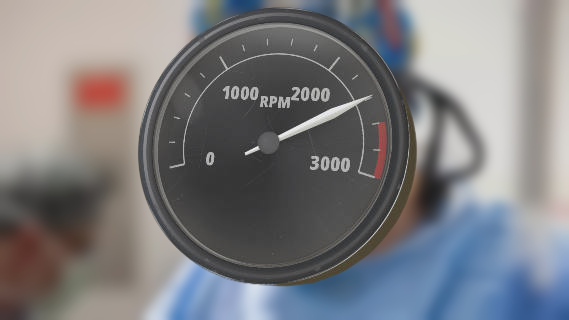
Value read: 2400 (rpm)
